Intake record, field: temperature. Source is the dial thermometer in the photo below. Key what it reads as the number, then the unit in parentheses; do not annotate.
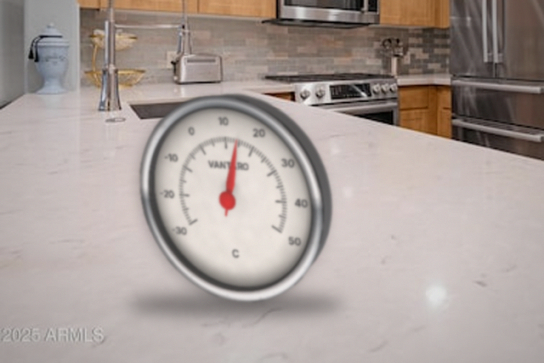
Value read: 15 (°C)
